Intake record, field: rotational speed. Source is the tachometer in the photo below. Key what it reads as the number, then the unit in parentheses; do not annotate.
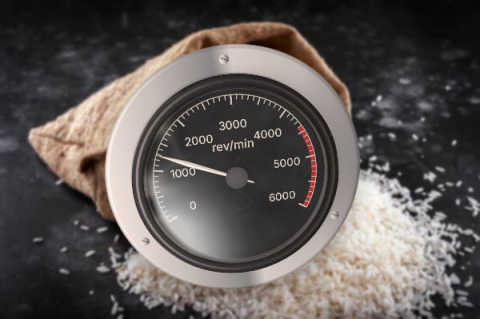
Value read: 1300 (rpm)
